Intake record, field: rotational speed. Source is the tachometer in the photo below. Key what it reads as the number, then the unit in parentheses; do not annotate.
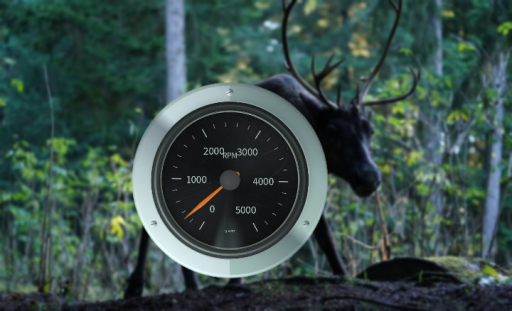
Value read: 300 (rpm)
